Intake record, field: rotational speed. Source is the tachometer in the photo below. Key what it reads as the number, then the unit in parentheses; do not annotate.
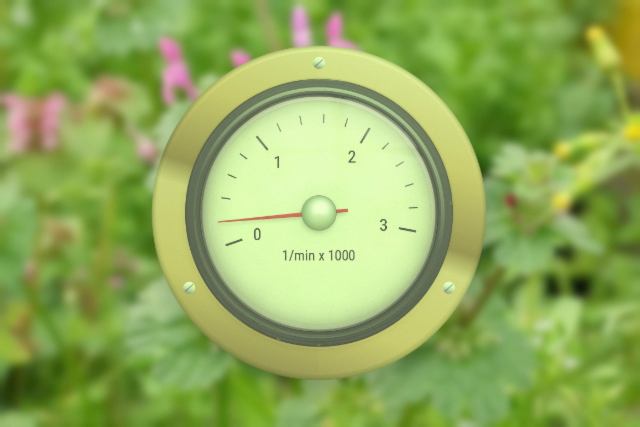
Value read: 200 (rpm)
